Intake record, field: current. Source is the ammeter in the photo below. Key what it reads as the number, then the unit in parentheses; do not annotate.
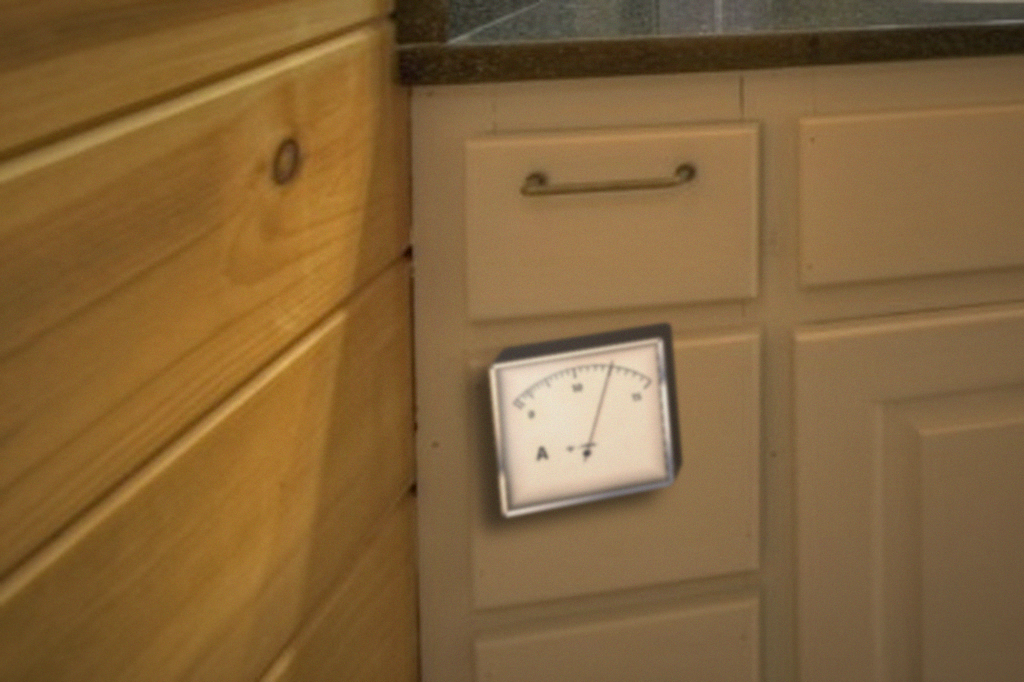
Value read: 12.5 (A)
